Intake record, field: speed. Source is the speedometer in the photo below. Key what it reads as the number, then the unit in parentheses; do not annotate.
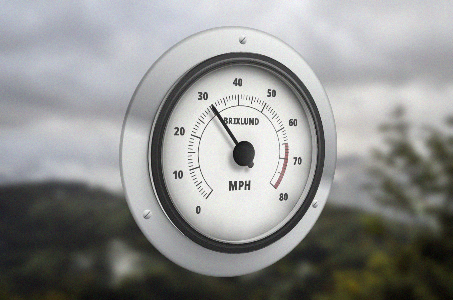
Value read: 30 (mph)
